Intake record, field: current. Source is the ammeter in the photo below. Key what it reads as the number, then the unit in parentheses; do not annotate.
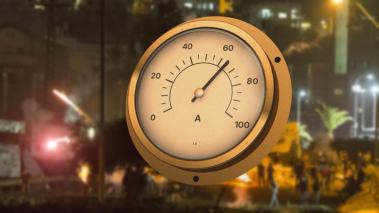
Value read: 65 (A)
